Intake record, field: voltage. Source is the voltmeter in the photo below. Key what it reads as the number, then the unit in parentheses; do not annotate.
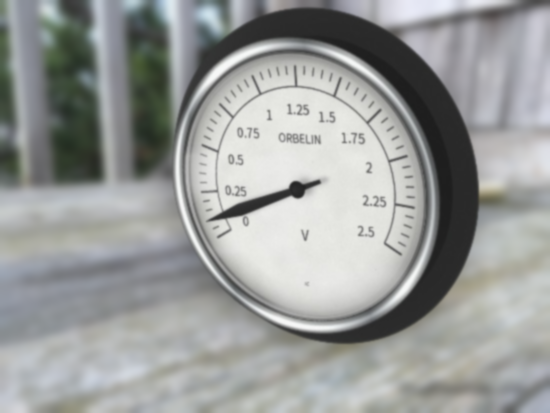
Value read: 0.1 (V)
